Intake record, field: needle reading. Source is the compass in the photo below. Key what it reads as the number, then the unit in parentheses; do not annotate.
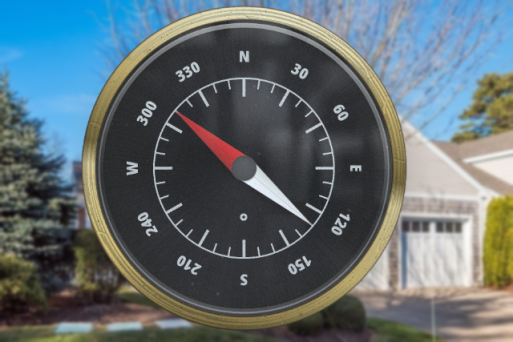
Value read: 310 (°)
